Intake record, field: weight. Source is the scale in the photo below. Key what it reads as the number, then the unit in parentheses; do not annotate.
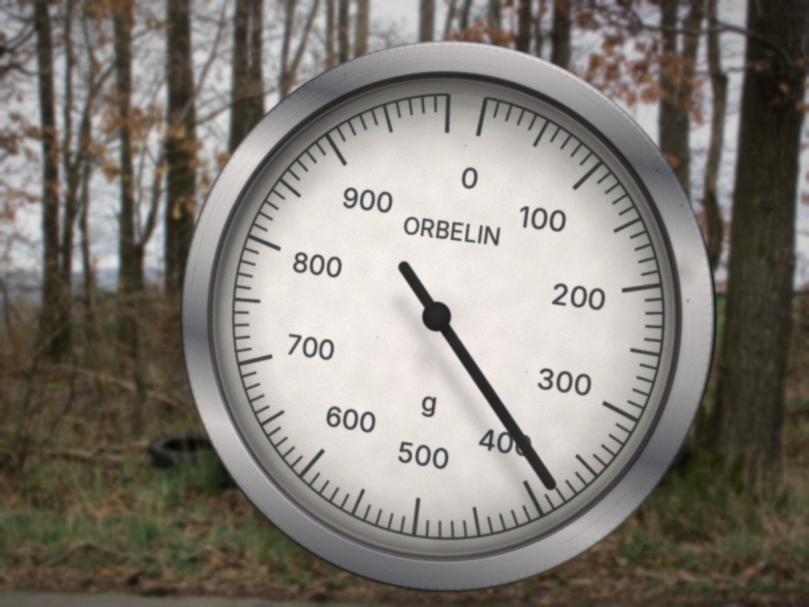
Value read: 380 (g)
